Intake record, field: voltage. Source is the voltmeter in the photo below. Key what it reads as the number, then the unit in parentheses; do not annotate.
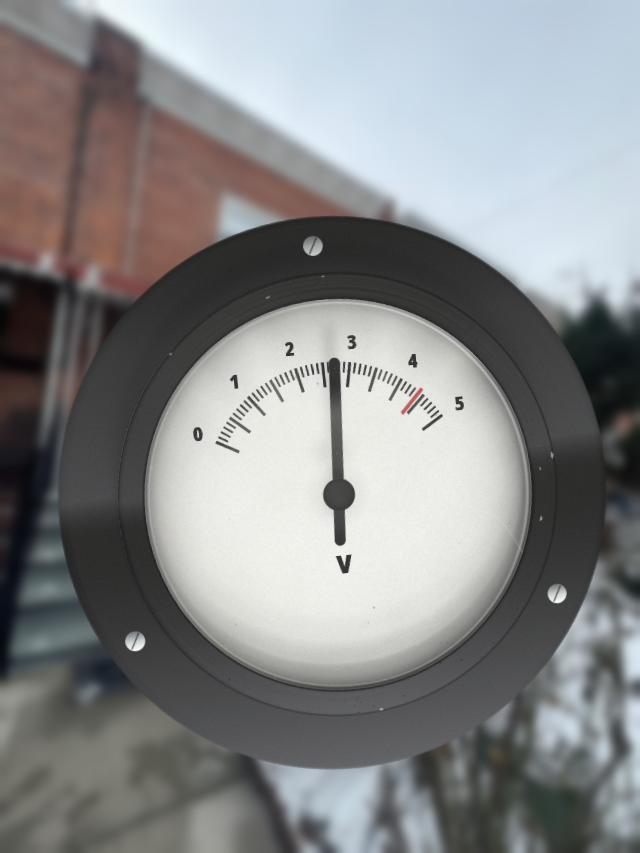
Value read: 2.7 (V)
